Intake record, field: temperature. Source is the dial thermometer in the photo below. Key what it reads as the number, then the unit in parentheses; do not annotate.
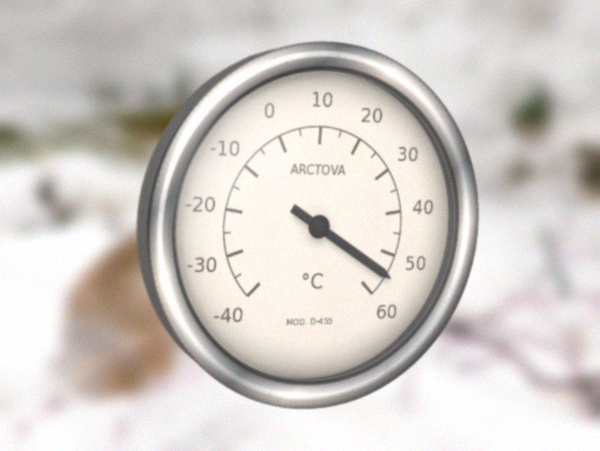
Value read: 55 (°C)
